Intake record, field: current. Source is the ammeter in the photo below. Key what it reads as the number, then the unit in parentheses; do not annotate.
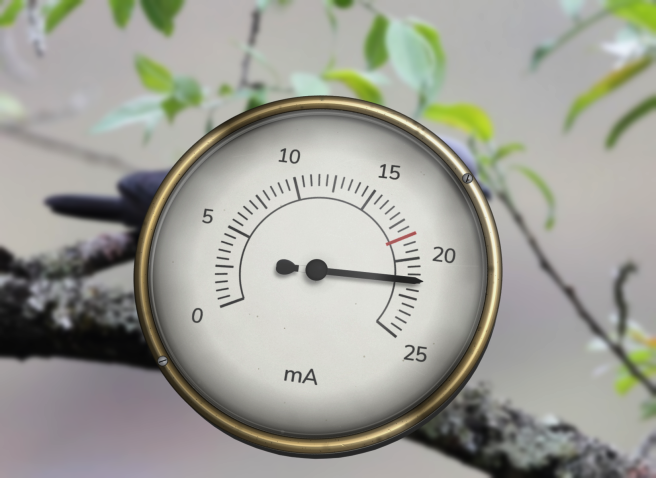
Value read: 21.5 (mA)
